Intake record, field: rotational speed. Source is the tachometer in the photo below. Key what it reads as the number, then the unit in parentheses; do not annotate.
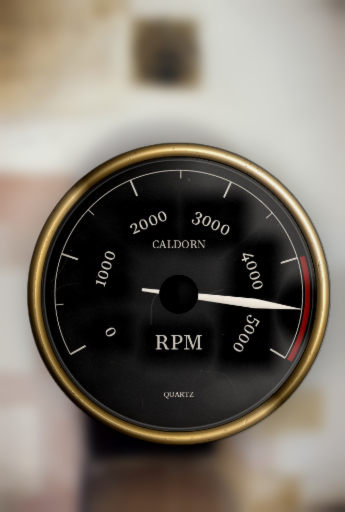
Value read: 4500 (rpm)
